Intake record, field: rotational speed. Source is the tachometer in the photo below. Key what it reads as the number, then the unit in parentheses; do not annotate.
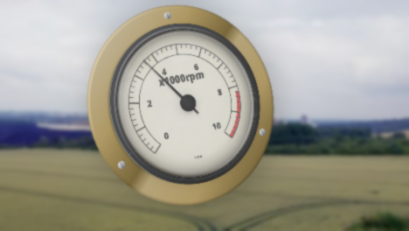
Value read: 3600 (rpm)
